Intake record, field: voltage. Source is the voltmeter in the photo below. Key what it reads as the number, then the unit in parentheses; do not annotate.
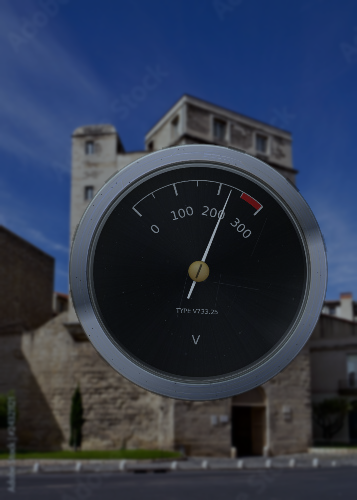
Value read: 225 (V)
